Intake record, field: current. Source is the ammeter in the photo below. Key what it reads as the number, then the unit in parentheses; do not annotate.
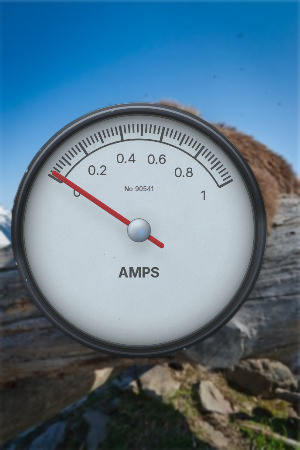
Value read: 0.02 (A)
